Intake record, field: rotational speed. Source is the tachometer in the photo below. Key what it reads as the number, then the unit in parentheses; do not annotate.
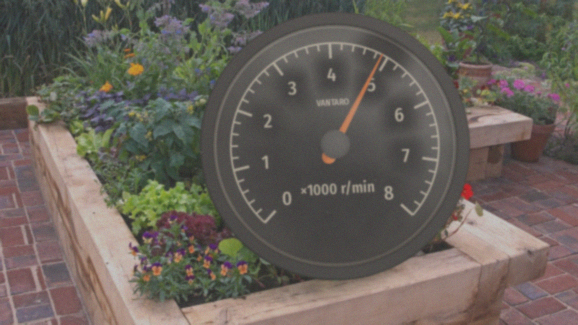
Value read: 4900 (rpm)
